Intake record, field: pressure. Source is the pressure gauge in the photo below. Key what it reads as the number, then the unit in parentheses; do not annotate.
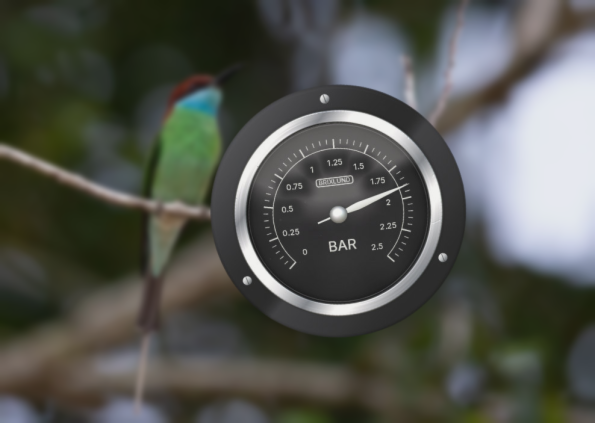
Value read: 1.9 (bar)
